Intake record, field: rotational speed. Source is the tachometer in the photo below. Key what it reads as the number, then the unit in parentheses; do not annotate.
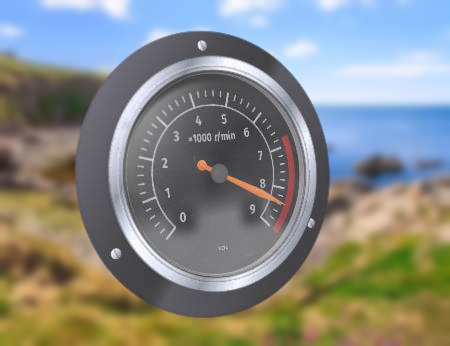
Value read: 8400 (rpm)
